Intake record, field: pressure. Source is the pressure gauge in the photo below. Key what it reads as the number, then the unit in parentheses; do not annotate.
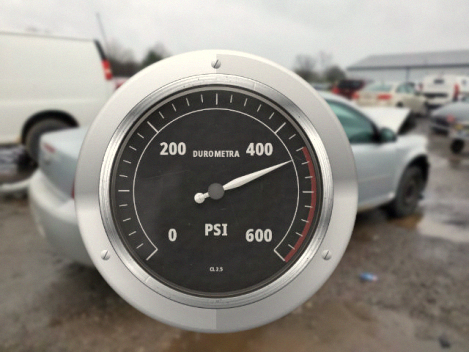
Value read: 450 (psi)
